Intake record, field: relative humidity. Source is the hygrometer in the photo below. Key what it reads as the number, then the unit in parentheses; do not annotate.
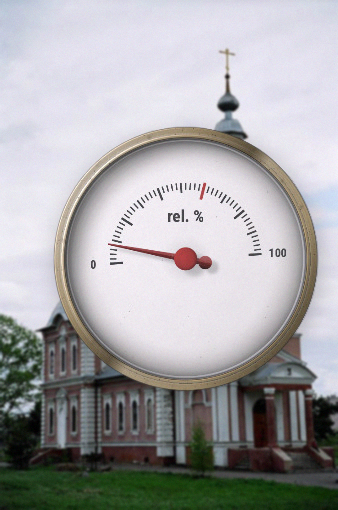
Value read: 8 (%)
